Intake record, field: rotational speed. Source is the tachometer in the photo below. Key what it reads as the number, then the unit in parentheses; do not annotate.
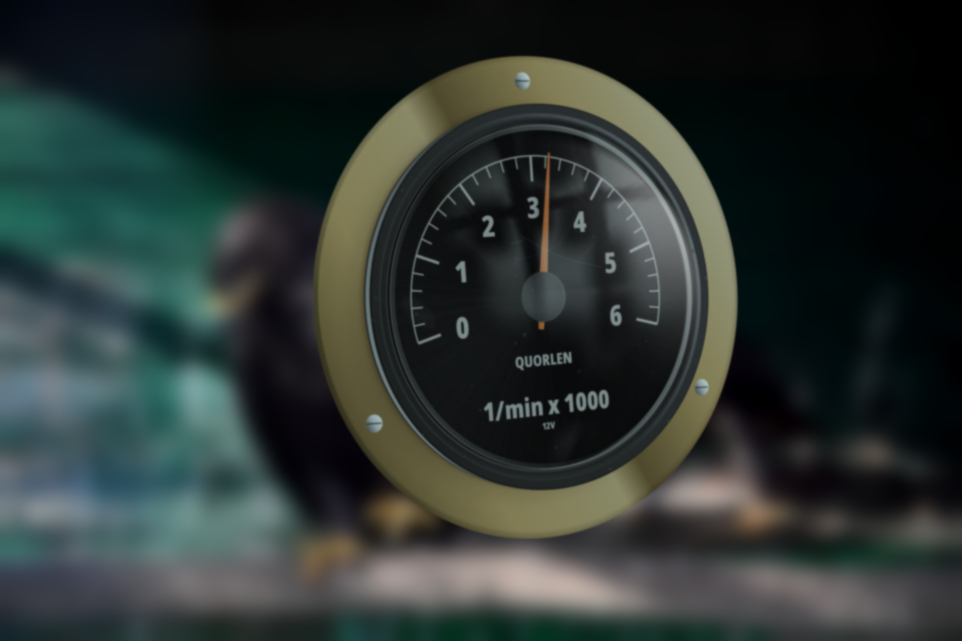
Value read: 3200 (rpm)
